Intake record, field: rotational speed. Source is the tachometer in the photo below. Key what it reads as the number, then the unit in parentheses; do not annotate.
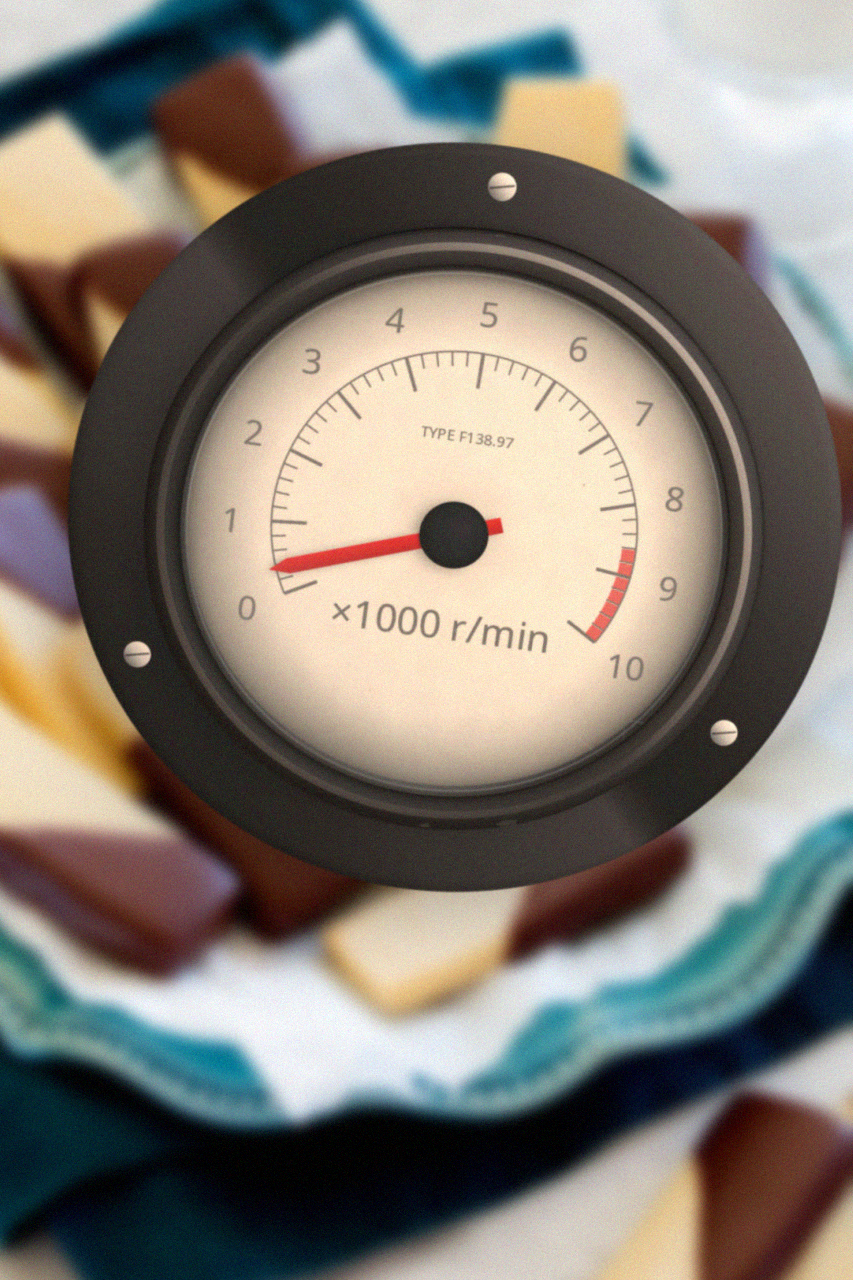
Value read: 400 (rpm)
